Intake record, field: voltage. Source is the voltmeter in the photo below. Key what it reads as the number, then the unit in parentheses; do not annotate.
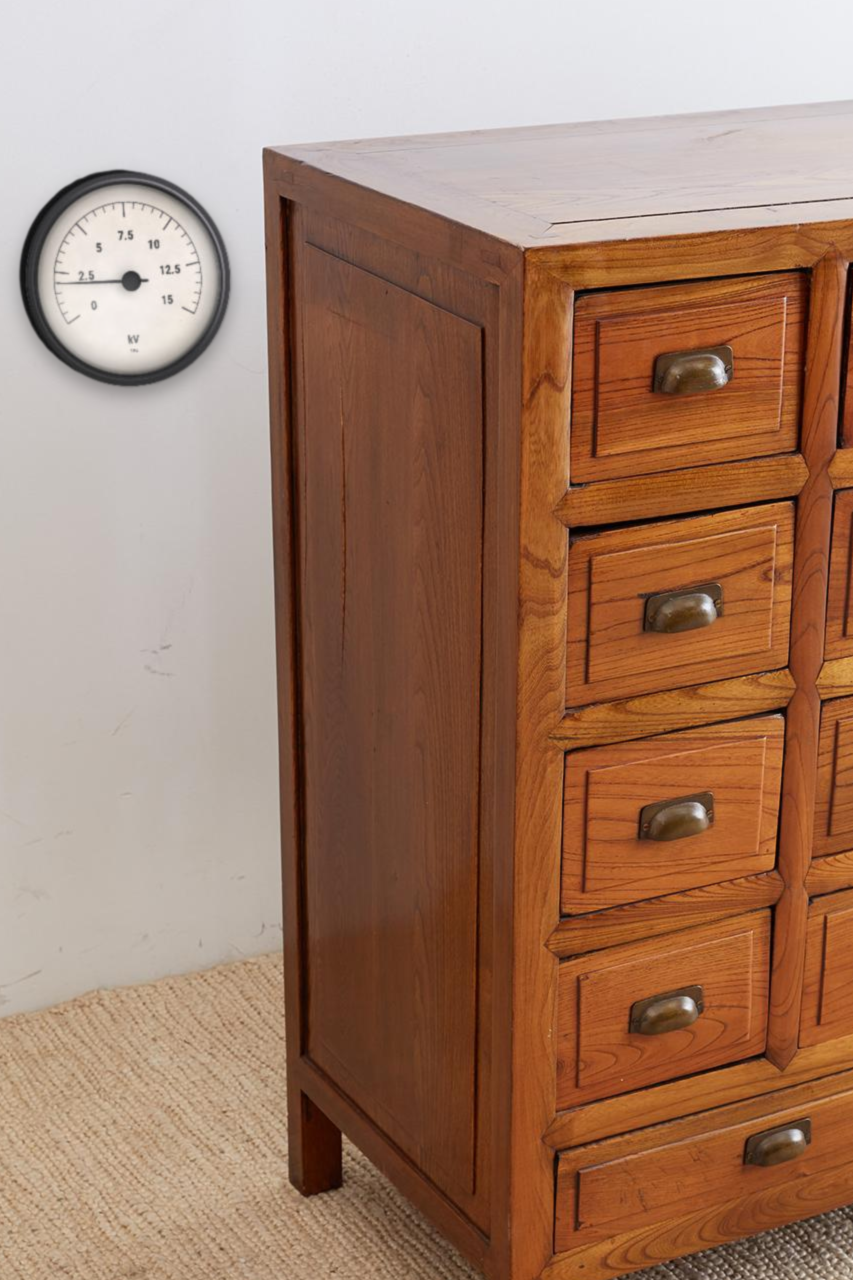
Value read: 2 (kV)
